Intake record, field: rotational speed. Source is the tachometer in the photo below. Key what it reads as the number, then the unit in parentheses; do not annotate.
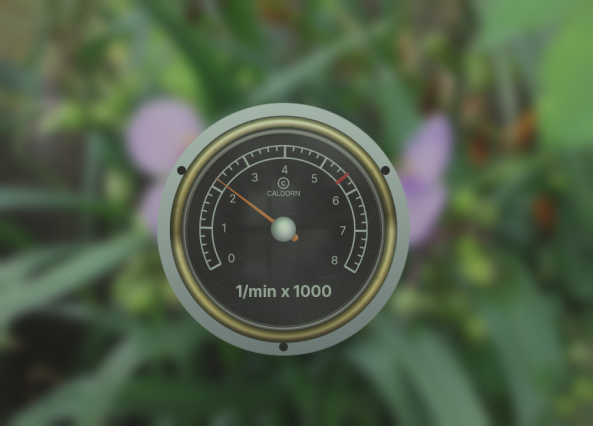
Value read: 2200 (rpm)
